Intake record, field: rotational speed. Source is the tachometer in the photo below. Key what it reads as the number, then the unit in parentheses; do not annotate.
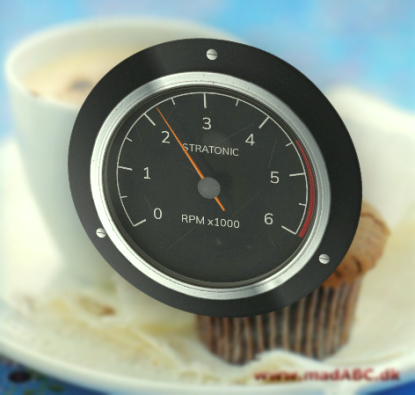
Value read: 2250 (rpm)
